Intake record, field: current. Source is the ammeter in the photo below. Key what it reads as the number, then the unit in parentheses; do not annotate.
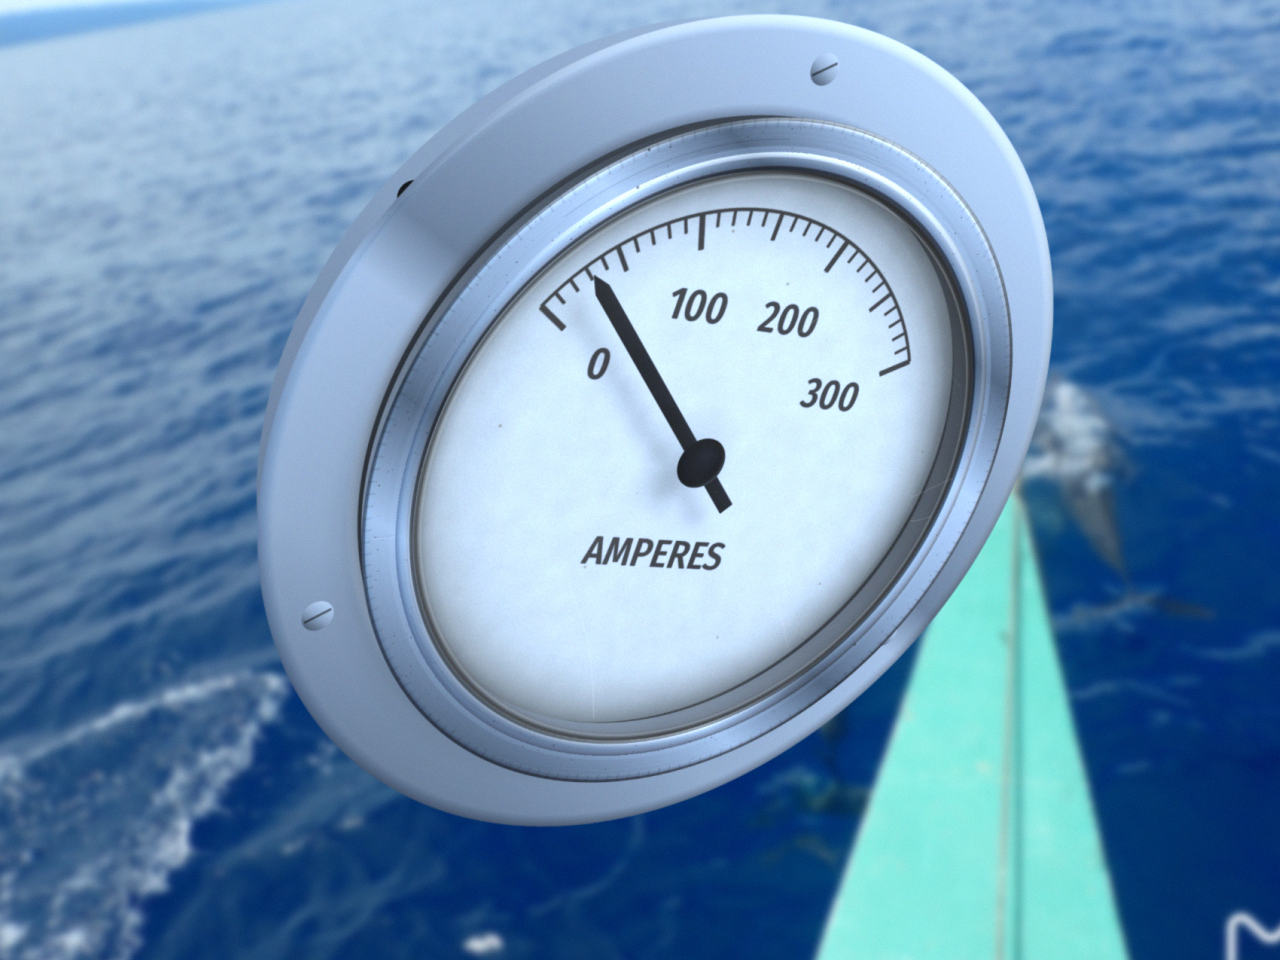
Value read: 30 (A)
